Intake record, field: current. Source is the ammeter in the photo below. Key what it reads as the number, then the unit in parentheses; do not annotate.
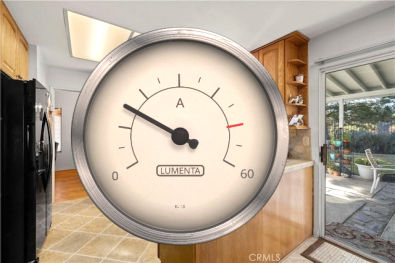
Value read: 15 (A)
